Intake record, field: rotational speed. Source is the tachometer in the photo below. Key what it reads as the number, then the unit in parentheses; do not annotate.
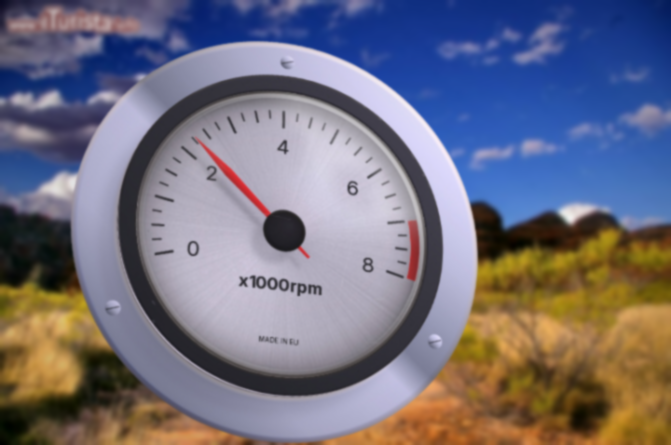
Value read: 2250 (rpm)
